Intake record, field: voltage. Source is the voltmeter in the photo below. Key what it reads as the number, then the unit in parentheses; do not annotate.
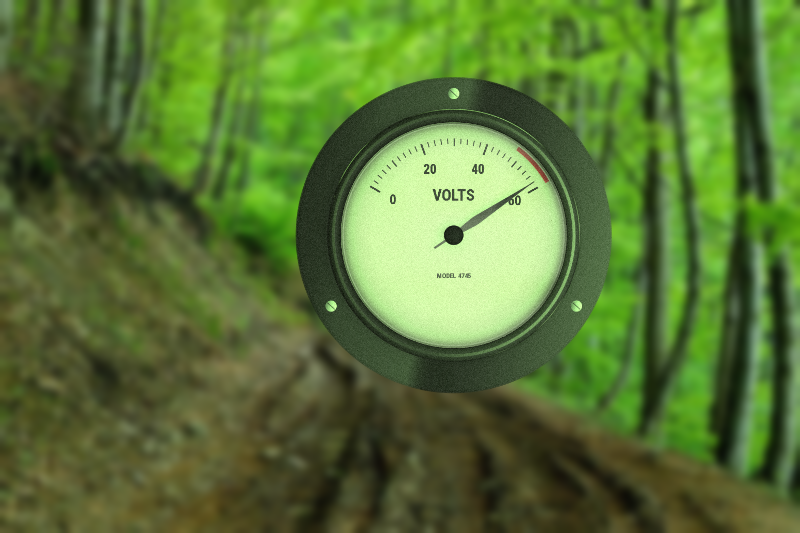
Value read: 58 (V)
